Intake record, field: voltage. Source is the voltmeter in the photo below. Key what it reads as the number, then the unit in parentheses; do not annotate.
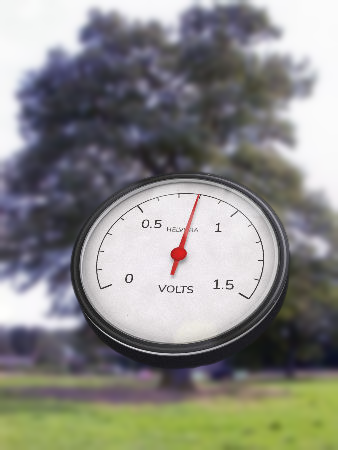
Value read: 0.8 (V)
